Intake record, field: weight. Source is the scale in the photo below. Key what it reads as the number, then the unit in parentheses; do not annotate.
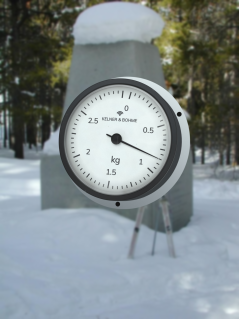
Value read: 0.85 (kg)
